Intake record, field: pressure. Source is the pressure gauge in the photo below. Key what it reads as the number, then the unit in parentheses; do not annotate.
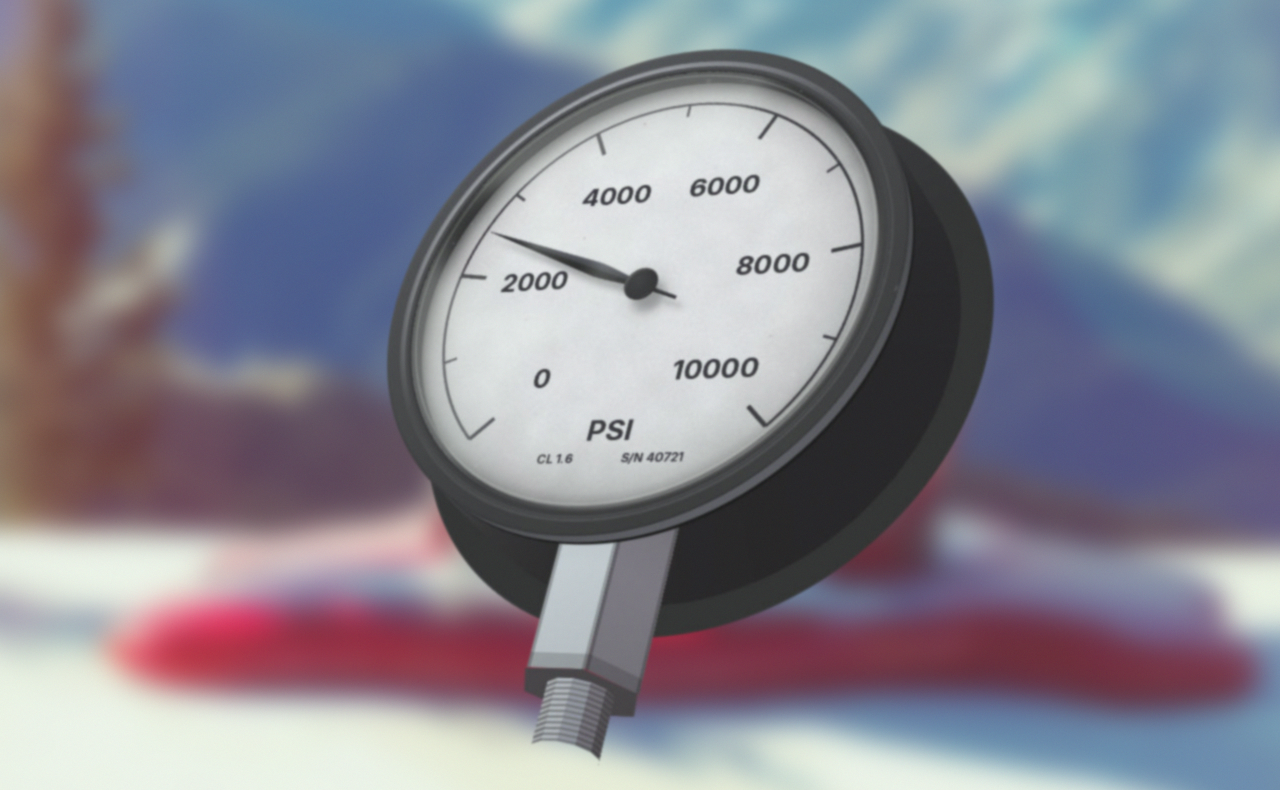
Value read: 2500 (psi)
